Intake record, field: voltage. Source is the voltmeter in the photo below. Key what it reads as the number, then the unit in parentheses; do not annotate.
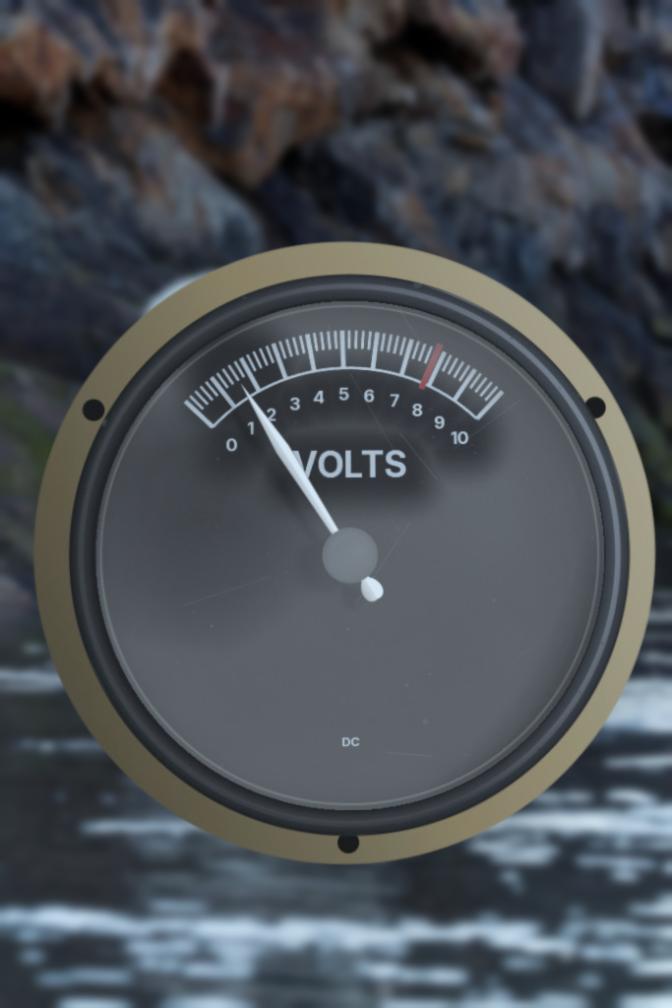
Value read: 1.6 (V)
